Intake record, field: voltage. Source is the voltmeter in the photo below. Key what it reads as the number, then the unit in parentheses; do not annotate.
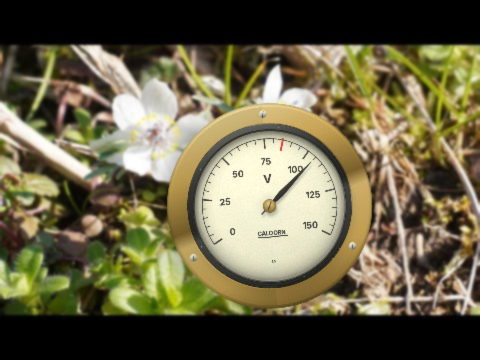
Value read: 105 (V)
